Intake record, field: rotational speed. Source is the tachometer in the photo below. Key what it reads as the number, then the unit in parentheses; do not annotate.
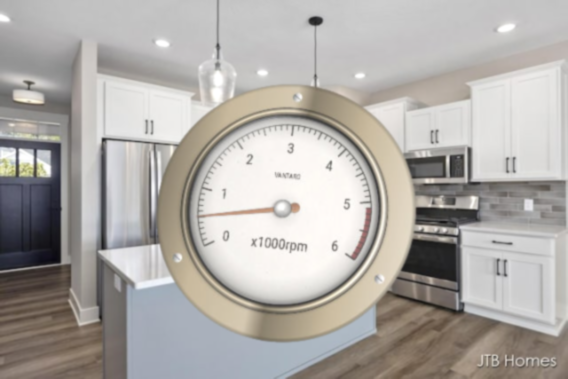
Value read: 500 (rpm)
